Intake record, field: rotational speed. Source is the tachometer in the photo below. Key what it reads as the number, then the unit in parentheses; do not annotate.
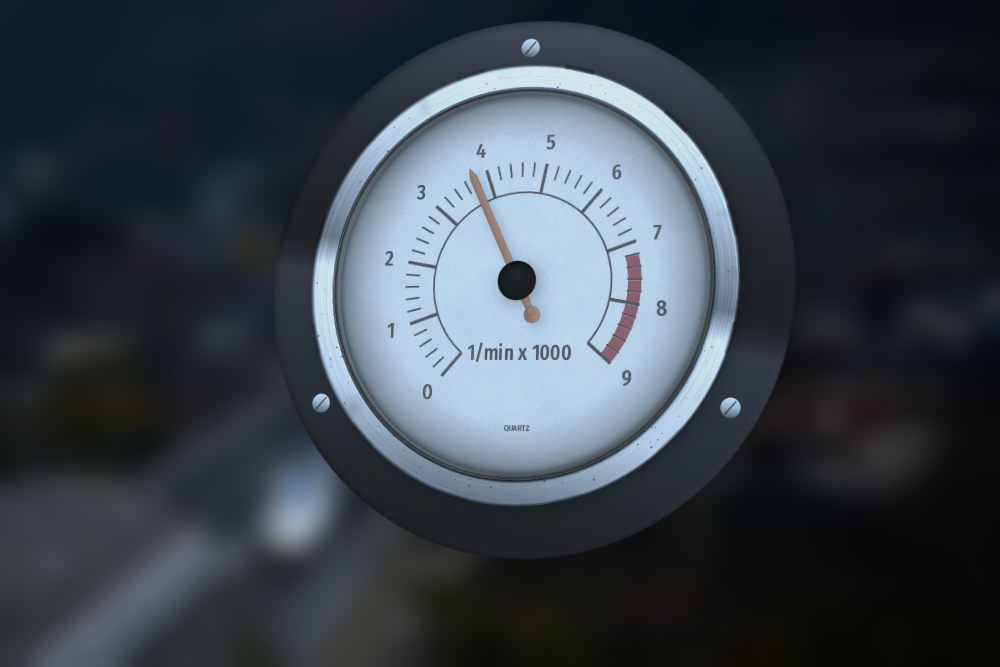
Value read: 3800 (rpm)
